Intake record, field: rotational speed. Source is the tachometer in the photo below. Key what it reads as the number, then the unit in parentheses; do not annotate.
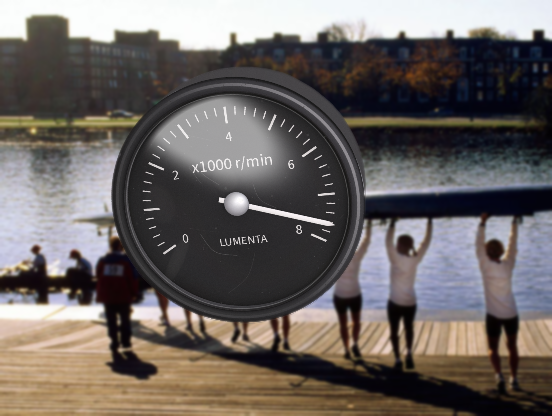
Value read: 7600 (rpm)
